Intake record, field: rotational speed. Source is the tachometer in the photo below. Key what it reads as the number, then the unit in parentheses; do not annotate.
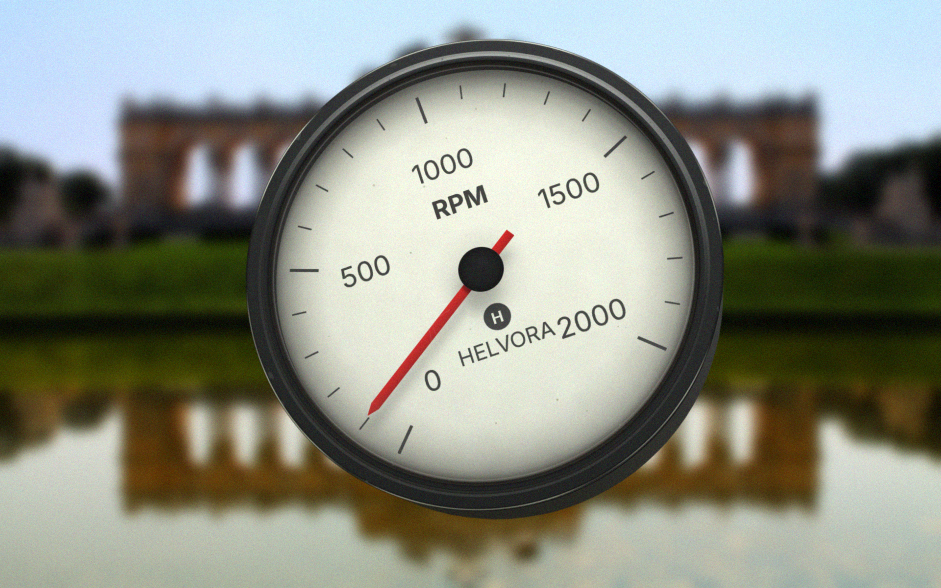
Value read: 100 (rpm)
